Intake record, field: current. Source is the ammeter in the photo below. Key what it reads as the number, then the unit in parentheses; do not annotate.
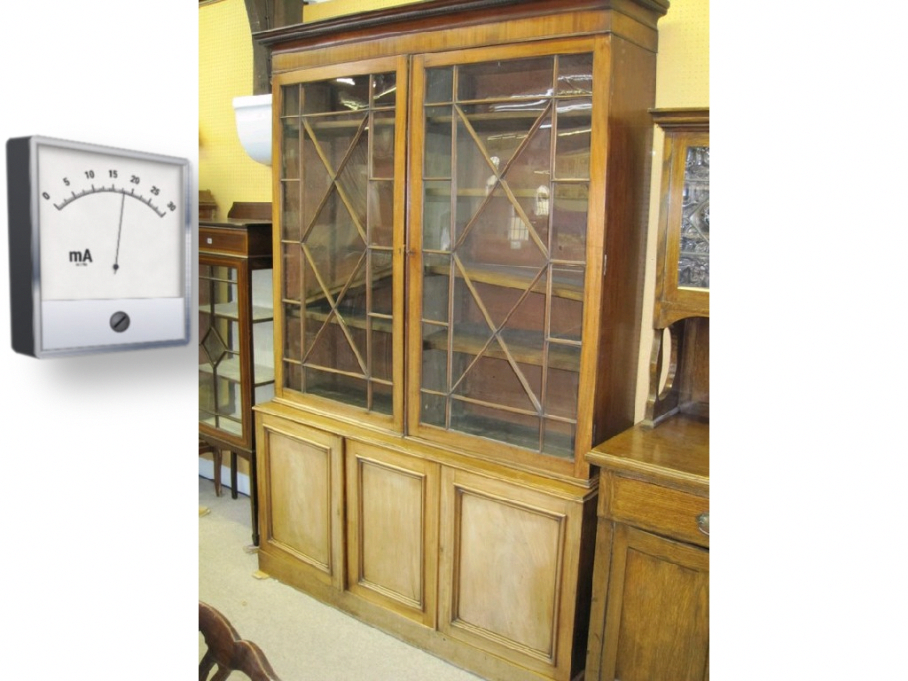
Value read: 17.5 (mA)
